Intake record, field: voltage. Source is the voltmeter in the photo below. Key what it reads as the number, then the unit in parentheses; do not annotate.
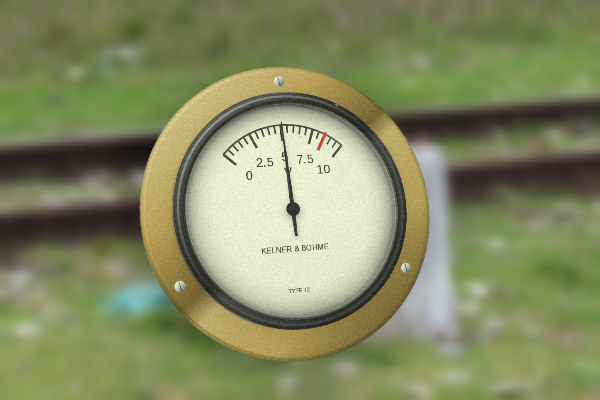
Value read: 5 (V)
